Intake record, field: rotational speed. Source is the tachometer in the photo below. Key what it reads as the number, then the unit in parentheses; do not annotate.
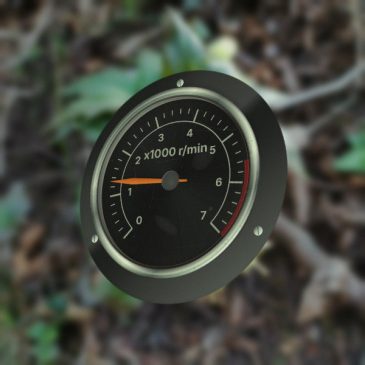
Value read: 1300 (rpm)
